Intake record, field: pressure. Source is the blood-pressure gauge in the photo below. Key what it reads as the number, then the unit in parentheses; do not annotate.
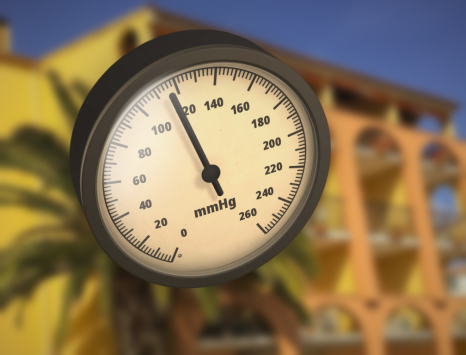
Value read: 116 (mmHg)
